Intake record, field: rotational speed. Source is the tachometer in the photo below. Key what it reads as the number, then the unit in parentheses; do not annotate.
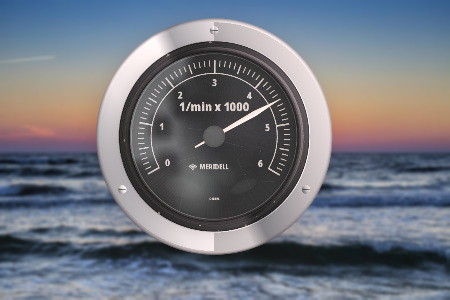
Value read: 4500 (rpm)
